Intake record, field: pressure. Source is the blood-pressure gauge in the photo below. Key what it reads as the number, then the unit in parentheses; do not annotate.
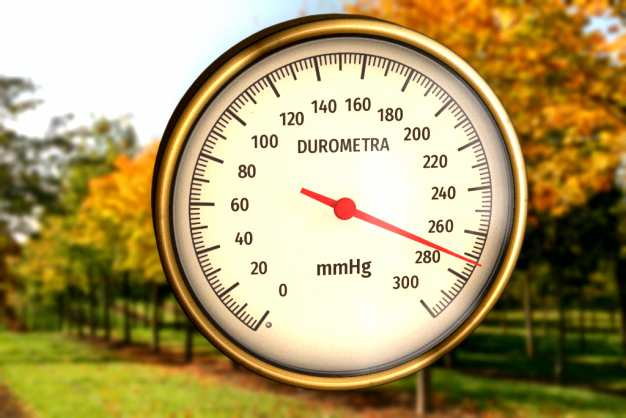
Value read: 272 (mmHg)
